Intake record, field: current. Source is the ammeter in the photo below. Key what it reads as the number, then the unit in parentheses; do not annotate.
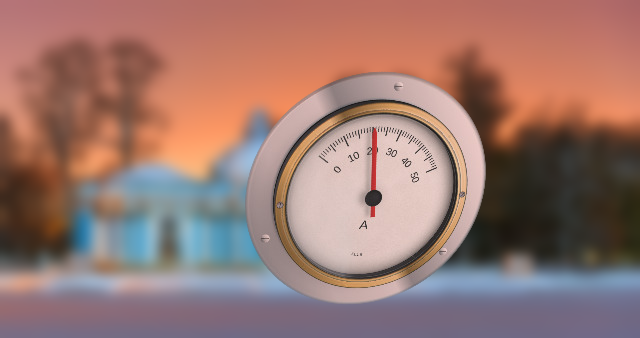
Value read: 20 (A)
